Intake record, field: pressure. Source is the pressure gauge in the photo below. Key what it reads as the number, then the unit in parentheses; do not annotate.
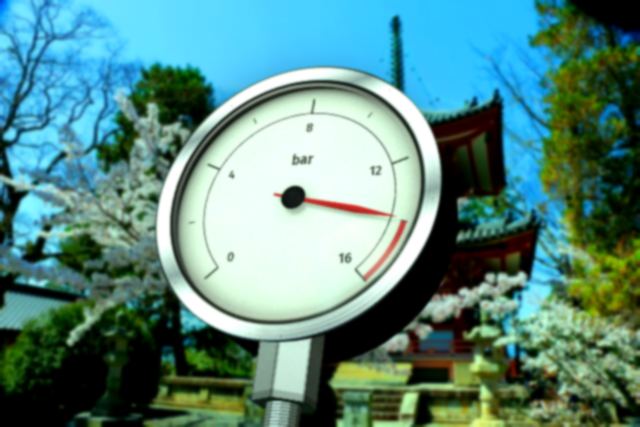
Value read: 14 (bar)
